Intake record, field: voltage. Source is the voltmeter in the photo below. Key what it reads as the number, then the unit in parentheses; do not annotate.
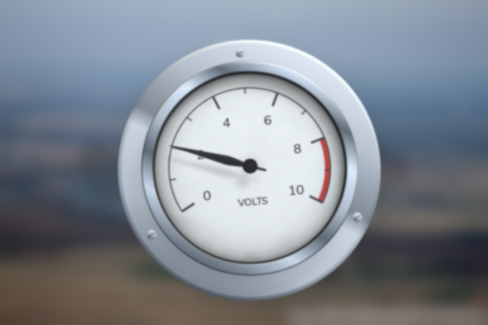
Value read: 2 (V)
